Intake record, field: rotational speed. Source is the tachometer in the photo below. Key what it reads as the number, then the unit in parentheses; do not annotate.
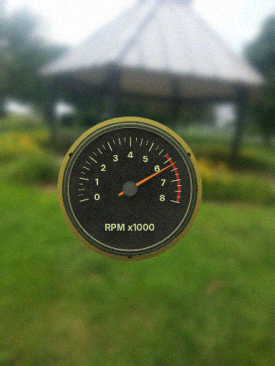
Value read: 6250 (rpm)
